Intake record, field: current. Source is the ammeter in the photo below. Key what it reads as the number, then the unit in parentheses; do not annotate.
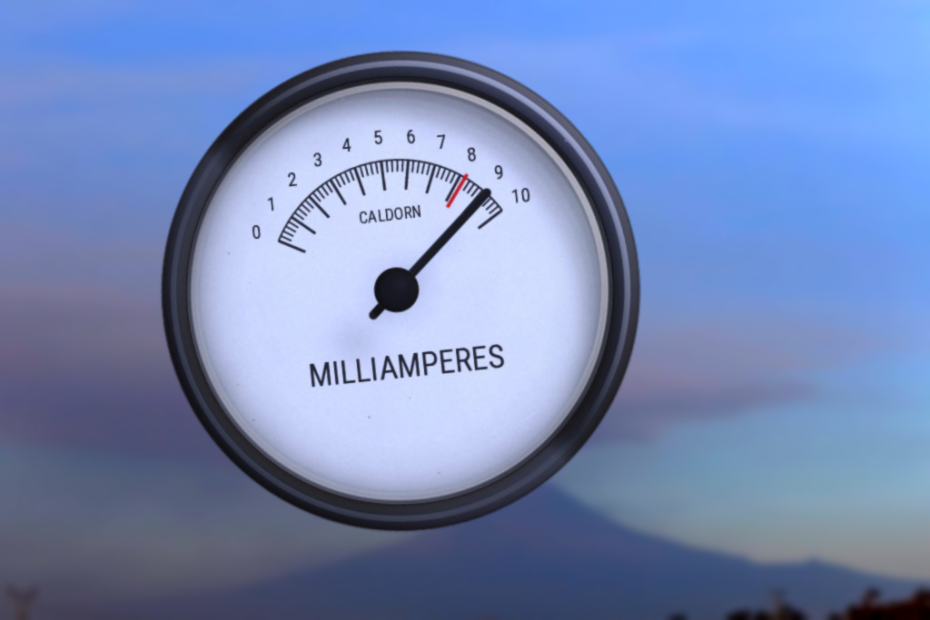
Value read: 9.2 (mA)
